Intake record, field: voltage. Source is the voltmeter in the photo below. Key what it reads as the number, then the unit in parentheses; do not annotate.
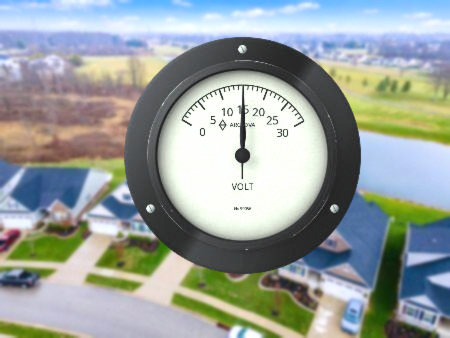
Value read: 15 (V)
